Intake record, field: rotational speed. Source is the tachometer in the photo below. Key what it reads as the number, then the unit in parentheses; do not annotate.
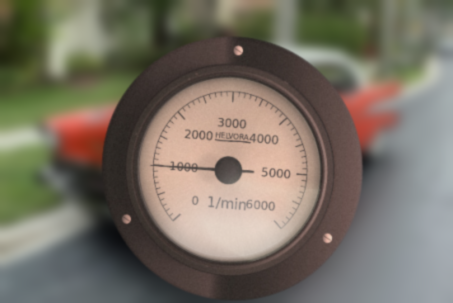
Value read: 1000 (rpm)
